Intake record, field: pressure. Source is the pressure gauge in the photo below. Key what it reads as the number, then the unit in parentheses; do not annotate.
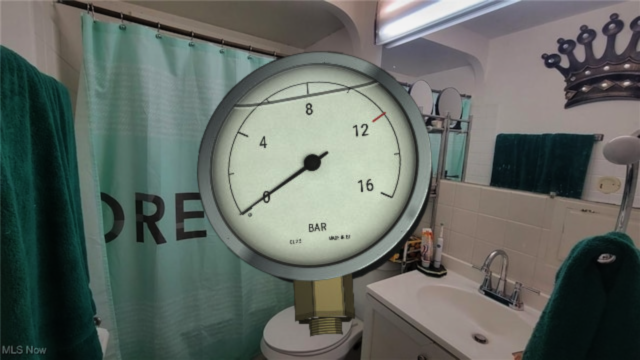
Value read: 0 (bar)
